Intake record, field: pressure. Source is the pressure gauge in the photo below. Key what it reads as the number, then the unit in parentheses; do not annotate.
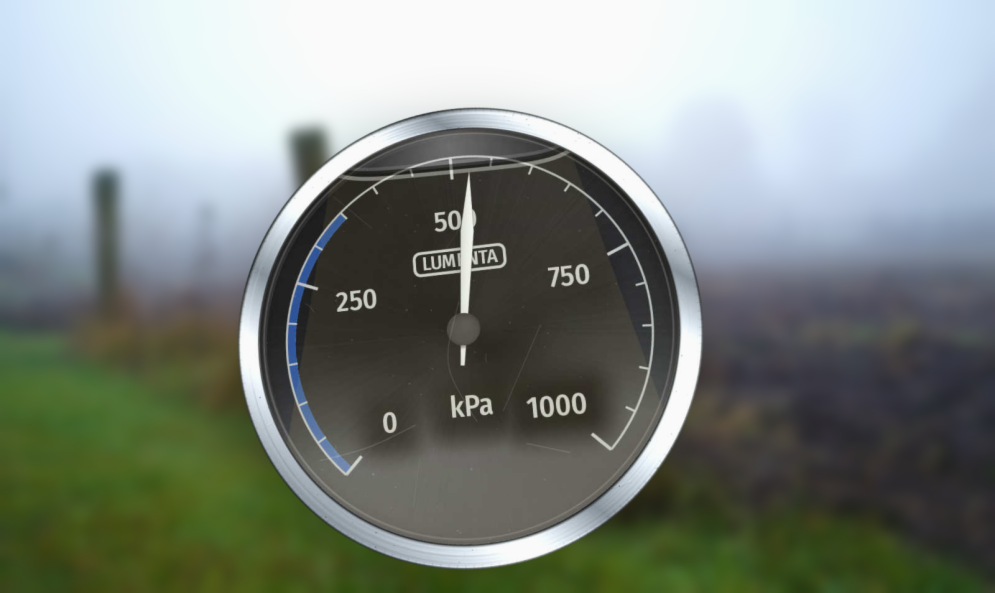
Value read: 525 (kPa)
